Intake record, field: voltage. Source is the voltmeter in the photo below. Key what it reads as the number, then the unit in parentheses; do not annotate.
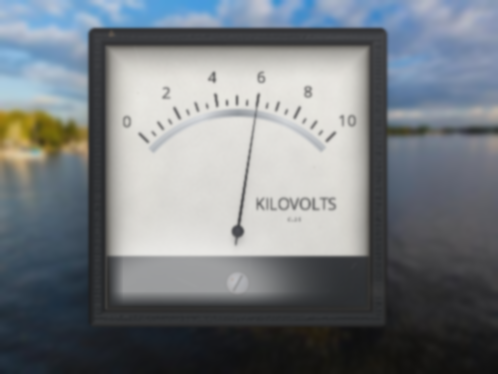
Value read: 6 (kV)
